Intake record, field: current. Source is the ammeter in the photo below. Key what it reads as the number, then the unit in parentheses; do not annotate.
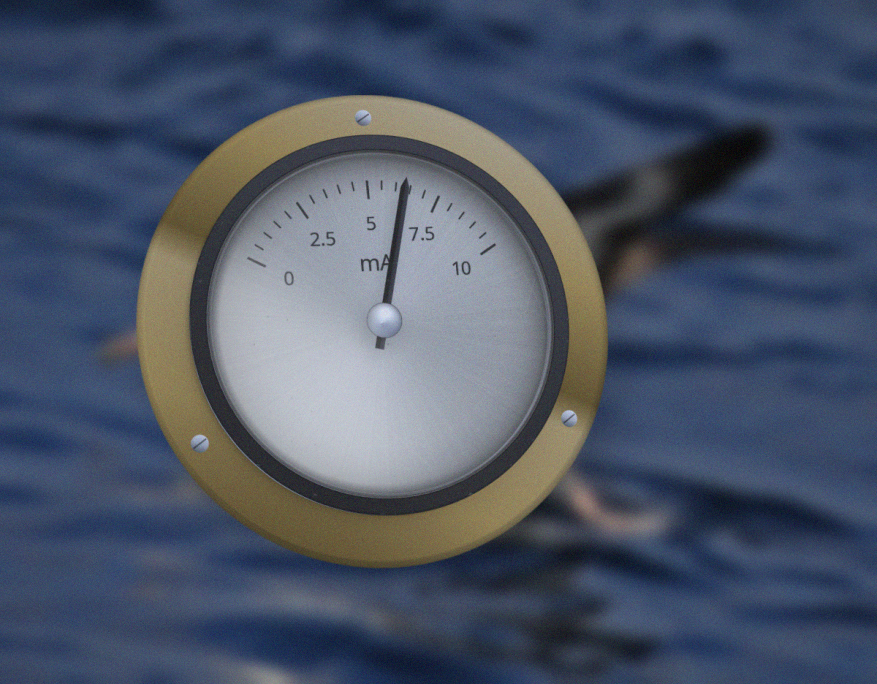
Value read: 6.25 (mA)
